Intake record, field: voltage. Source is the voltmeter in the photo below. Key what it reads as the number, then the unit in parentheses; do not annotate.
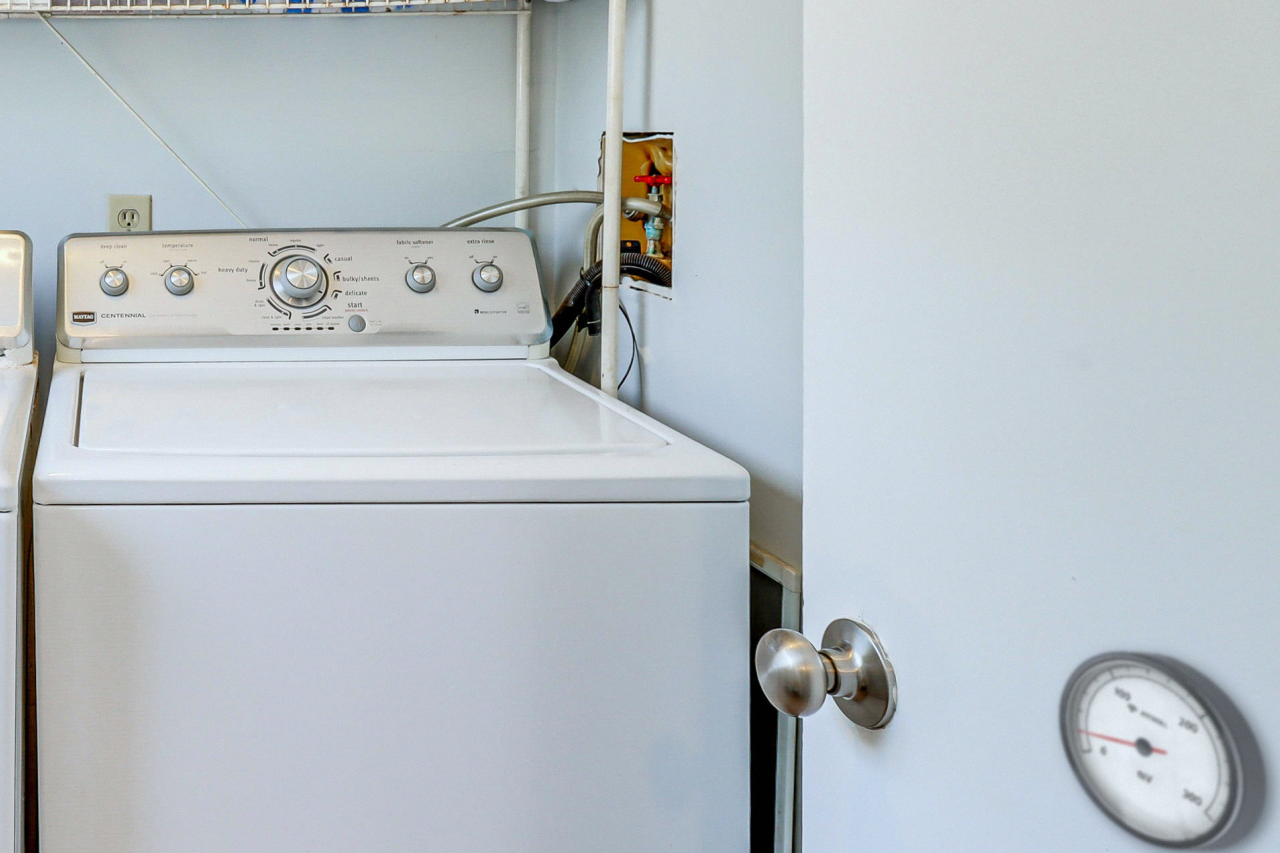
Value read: 20 (mV)
